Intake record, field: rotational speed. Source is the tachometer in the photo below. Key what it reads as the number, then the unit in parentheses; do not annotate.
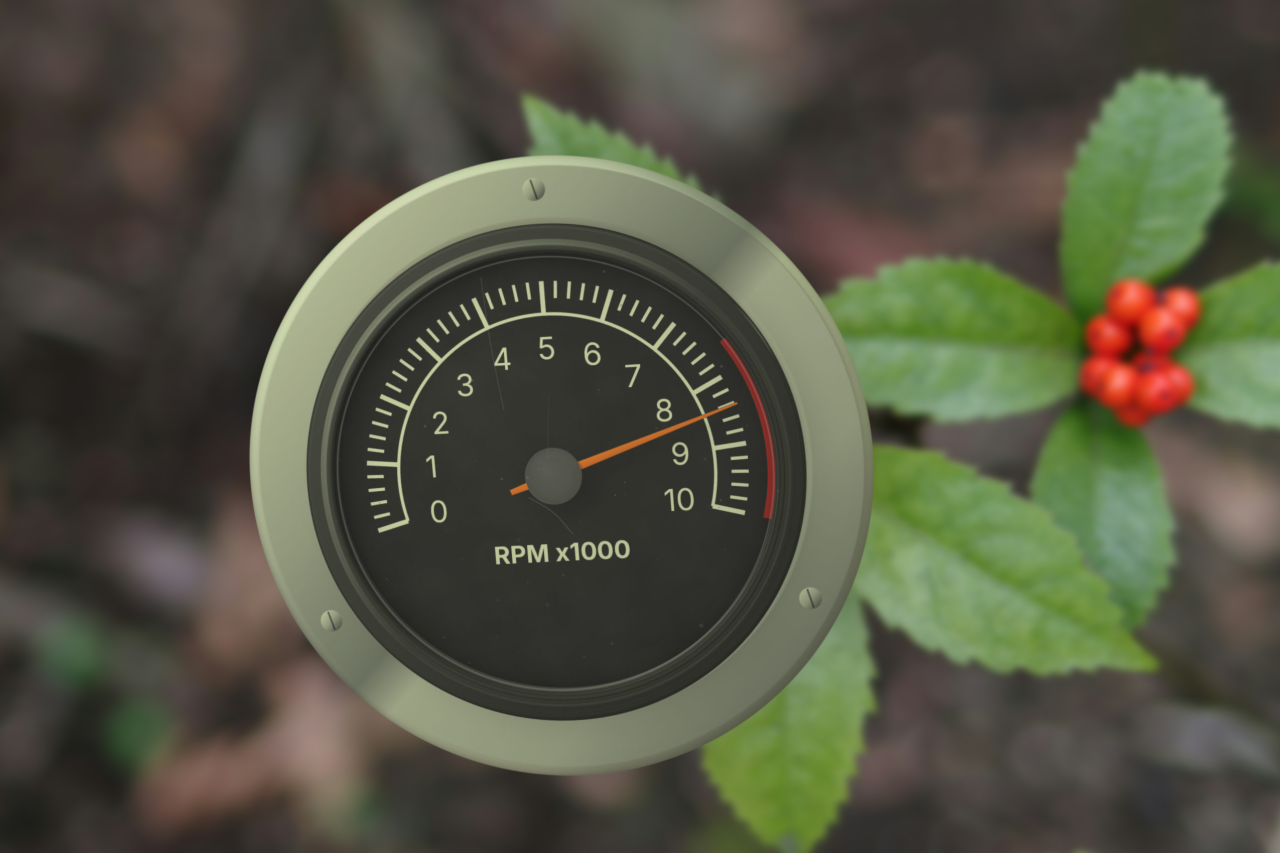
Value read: 8400 (rpm)
